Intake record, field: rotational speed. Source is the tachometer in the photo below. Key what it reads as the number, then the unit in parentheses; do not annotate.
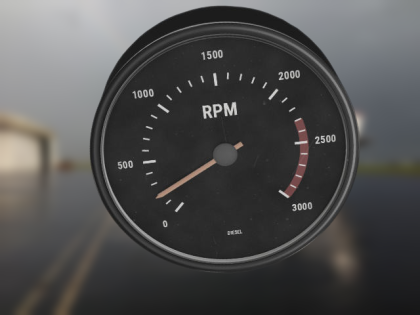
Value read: 200 (rpm)
